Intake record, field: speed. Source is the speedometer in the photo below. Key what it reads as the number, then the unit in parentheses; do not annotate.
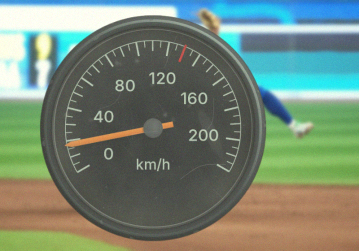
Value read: 17.5 (km/h)
